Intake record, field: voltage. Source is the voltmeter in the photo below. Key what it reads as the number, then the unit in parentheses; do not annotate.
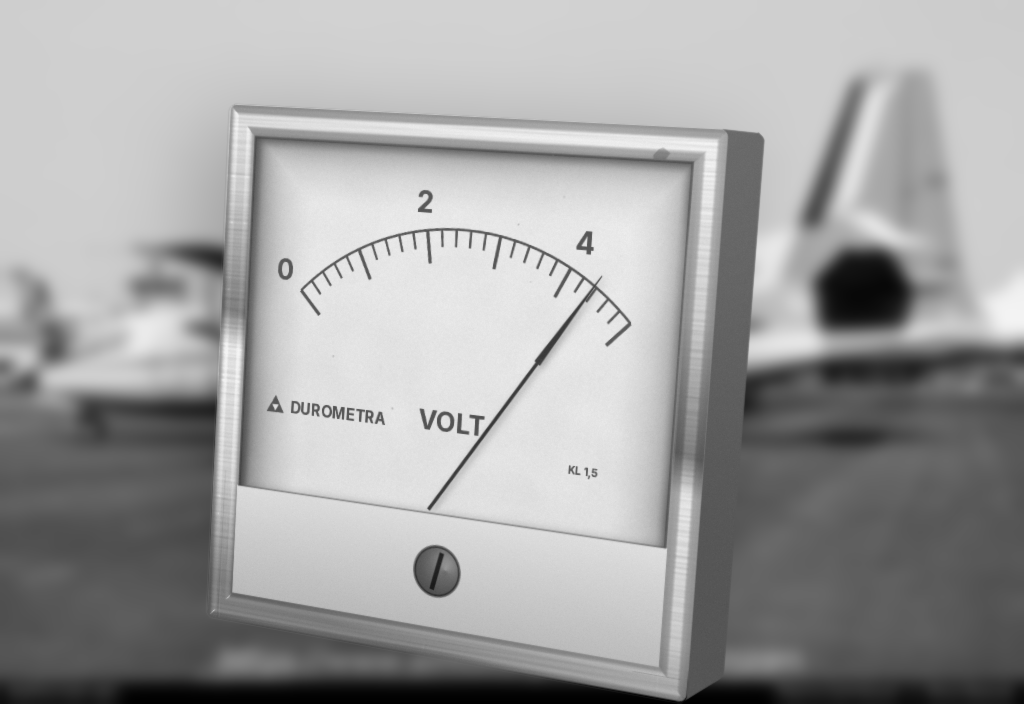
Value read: 4.4 (V)
